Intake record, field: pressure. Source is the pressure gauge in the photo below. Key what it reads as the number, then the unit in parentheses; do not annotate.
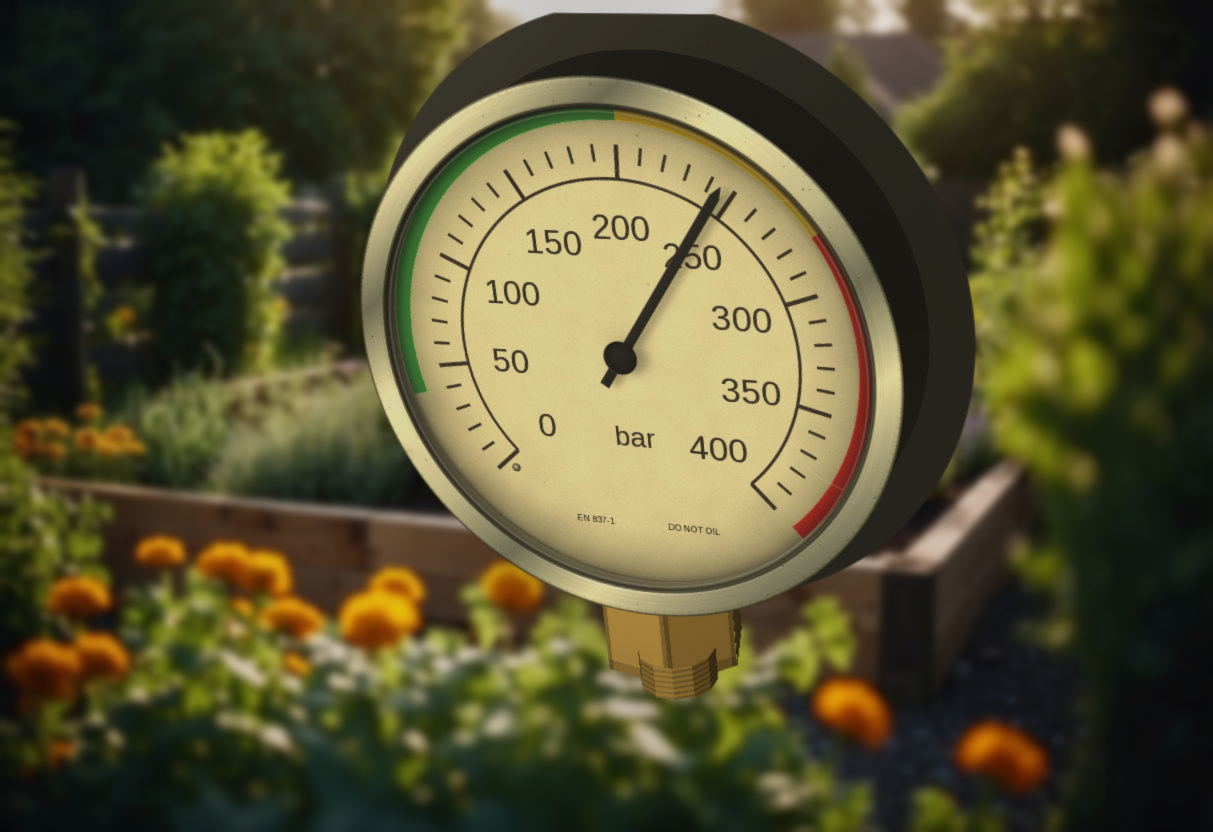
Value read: 245 (bar)
